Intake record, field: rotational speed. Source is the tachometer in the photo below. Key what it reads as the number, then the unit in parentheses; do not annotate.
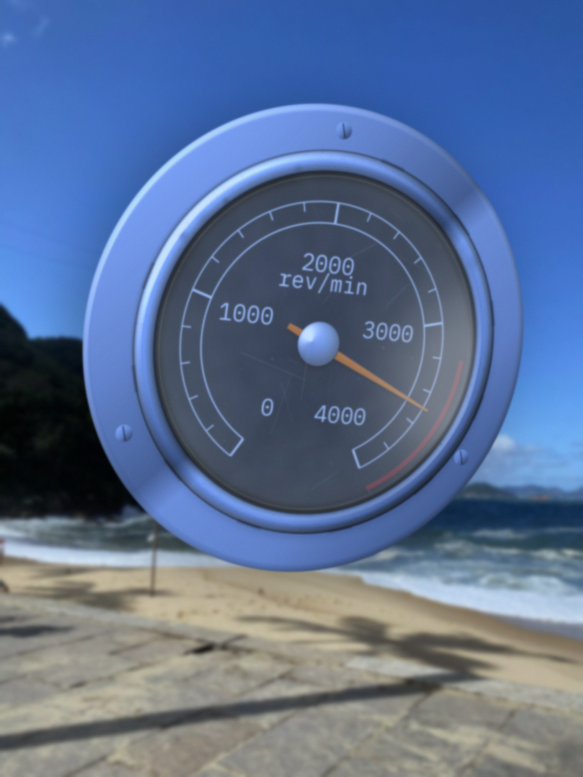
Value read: 3500 (rpm)
